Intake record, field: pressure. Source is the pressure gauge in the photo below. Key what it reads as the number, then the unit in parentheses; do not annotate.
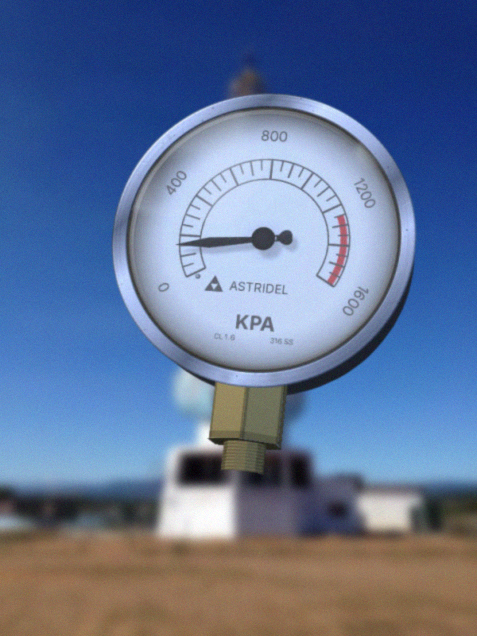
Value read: 150 (kPa)
